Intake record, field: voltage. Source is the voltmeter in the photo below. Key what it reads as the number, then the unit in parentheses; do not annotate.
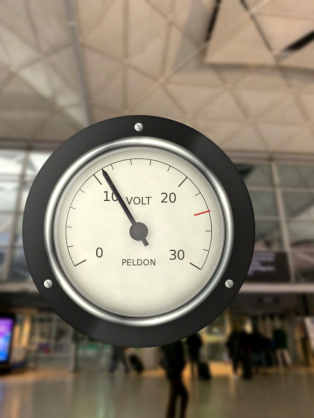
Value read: 11 (V)
